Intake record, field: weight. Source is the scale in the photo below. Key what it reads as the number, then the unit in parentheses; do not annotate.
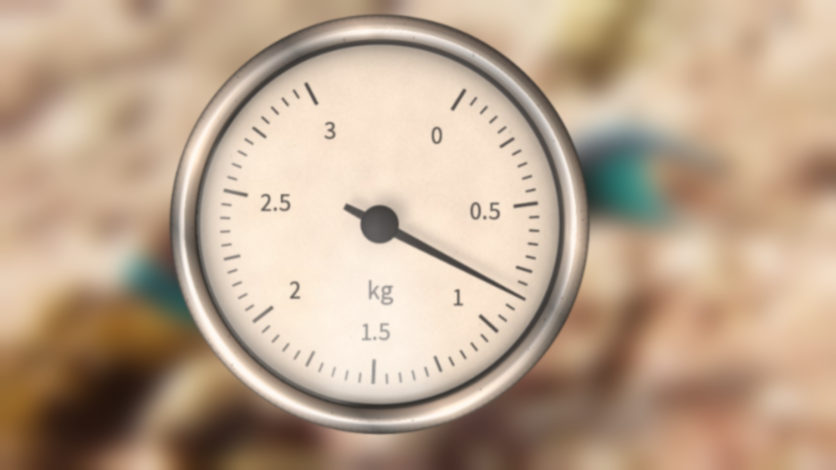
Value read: 0.85 (kg)
